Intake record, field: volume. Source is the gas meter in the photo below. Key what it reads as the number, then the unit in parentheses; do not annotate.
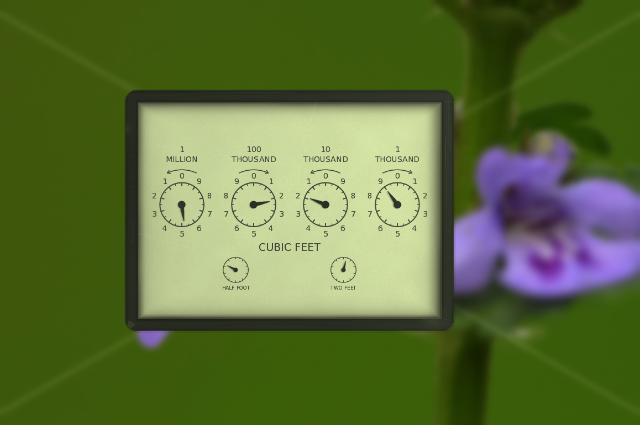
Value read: 521900 (ft³)
